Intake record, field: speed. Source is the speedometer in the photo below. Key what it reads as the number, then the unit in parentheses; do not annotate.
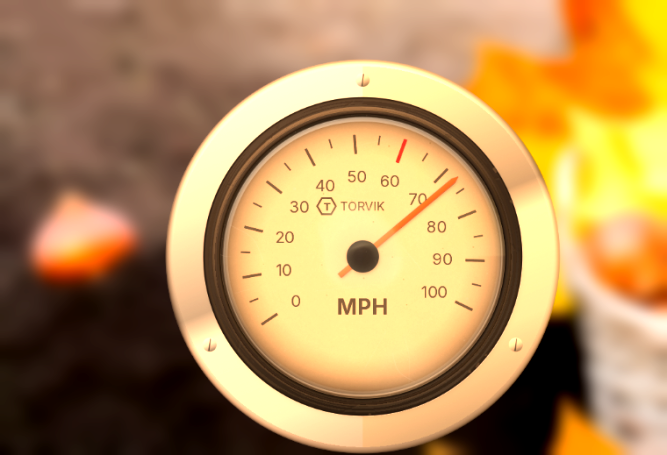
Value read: 72.5 (mph)
